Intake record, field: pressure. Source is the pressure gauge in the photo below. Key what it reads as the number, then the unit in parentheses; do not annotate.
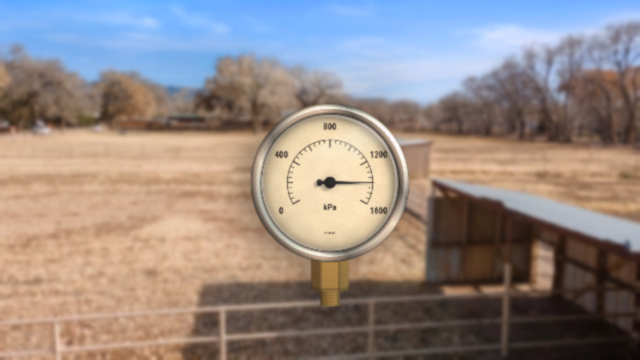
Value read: 1400 (kPa)
